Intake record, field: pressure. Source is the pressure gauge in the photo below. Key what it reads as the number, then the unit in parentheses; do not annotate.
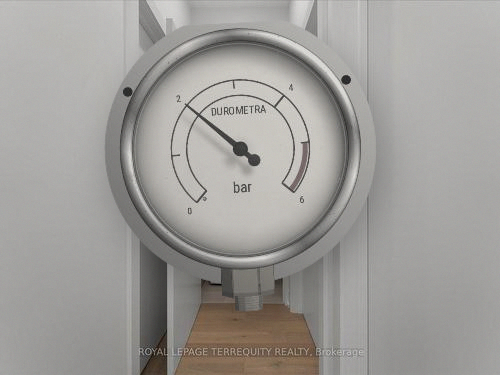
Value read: 2 (bar)
